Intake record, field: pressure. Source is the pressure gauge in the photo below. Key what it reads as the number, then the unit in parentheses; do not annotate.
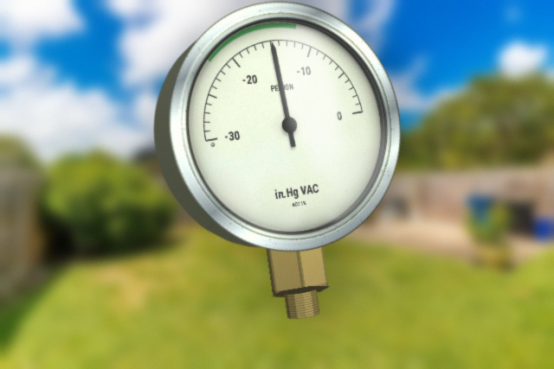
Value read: -15 (inHg)
